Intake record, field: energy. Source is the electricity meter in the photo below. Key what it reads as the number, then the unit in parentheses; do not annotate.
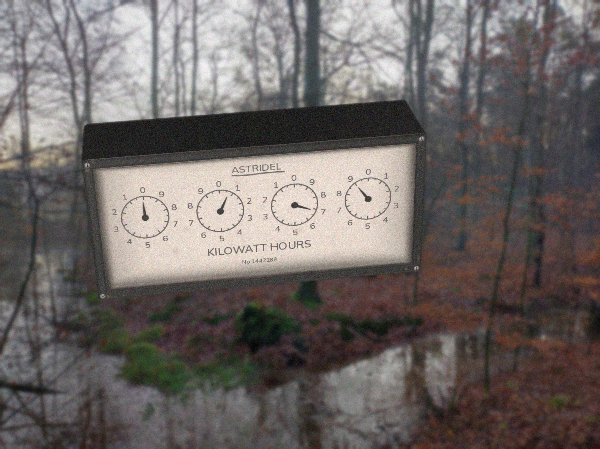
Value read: 69 (kWh)
